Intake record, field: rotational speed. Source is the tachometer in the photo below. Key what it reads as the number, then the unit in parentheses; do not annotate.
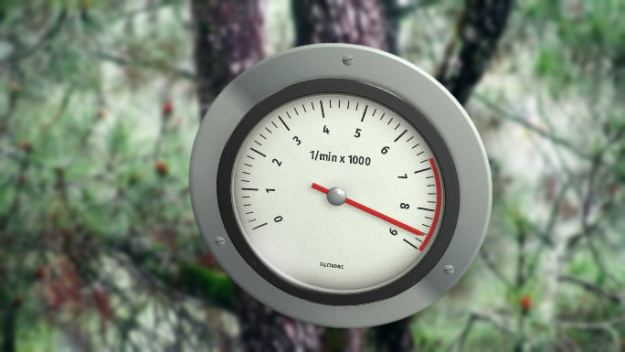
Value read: 8600 (rpm)
